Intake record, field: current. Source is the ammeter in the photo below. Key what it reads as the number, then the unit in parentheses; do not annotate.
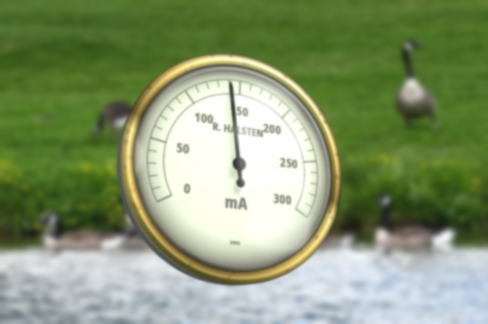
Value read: 140 (mA)
